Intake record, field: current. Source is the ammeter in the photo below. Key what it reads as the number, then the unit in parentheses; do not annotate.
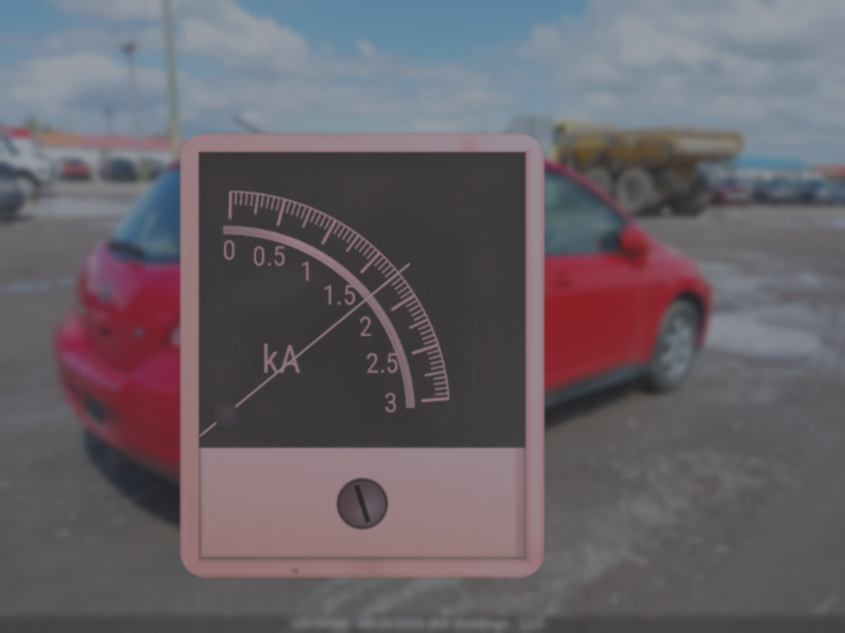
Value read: 1.75 (kA)
